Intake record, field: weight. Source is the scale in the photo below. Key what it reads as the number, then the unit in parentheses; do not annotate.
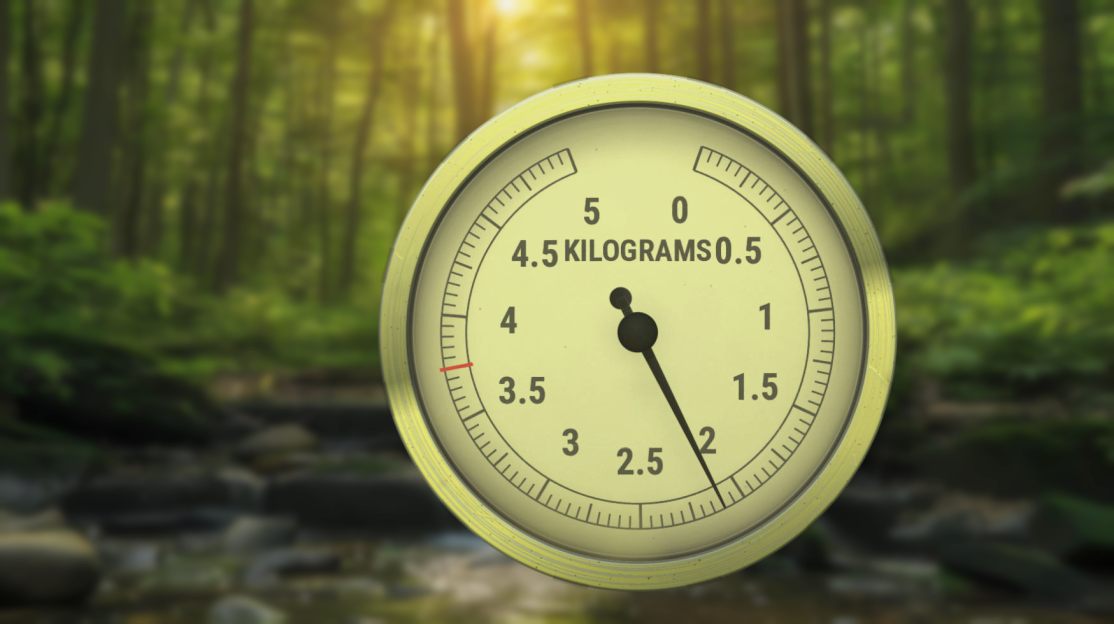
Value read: 2.1 (kg)
